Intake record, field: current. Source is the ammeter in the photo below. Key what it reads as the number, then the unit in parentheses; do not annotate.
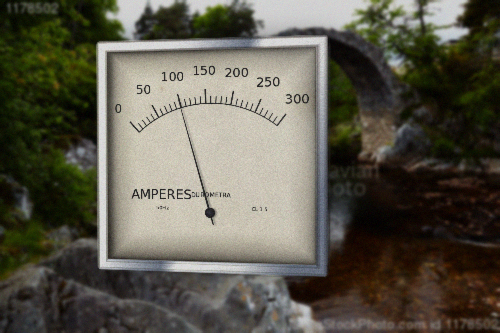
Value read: 100 (A)
